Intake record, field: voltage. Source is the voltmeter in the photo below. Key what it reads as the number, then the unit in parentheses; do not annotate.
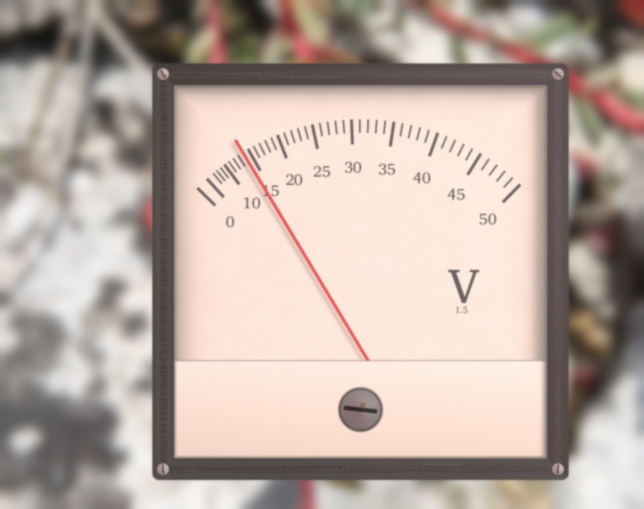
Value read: 14 (V)
